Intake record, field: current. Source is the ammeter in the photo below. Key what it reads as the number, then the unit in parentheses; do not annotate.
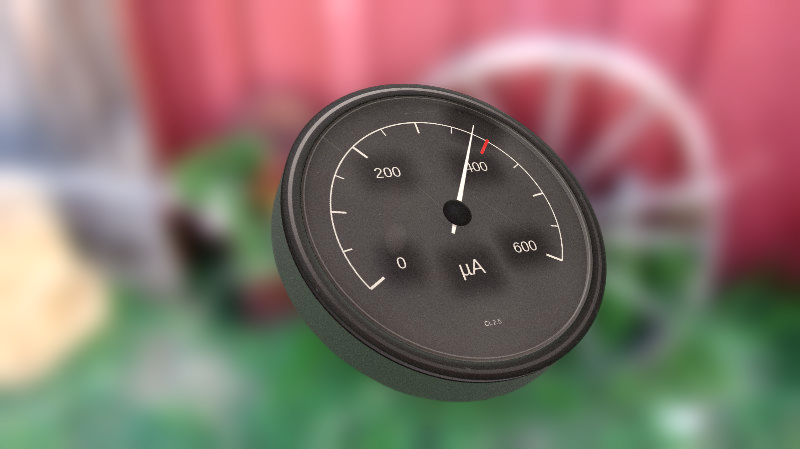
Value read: 375 (µA)
